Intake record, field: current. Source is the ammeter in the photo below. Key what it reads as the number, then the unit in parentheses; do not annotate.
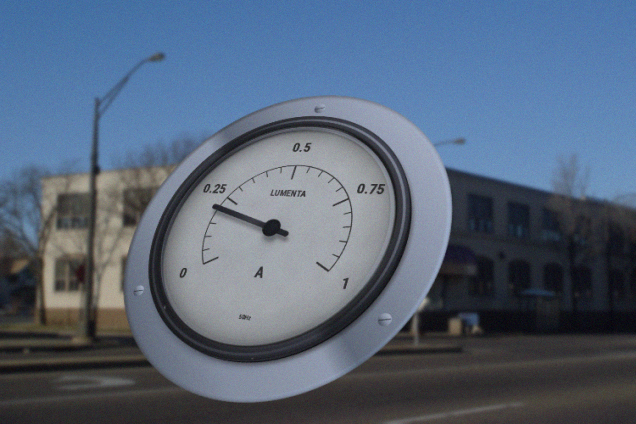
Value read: 0.2 (A)
